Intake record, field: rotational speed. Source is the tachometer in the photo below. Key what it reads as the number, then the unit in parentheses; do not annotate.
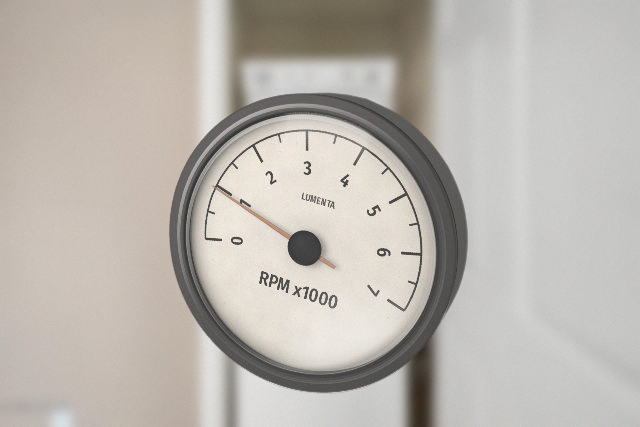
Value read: 1000 (rpm)
